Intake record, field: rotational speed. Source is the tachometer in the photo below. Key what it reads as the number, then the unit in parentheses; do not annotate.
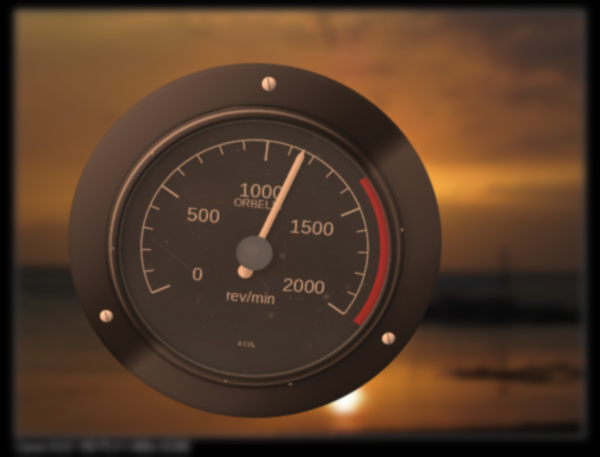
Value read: 1150 (rpm)
